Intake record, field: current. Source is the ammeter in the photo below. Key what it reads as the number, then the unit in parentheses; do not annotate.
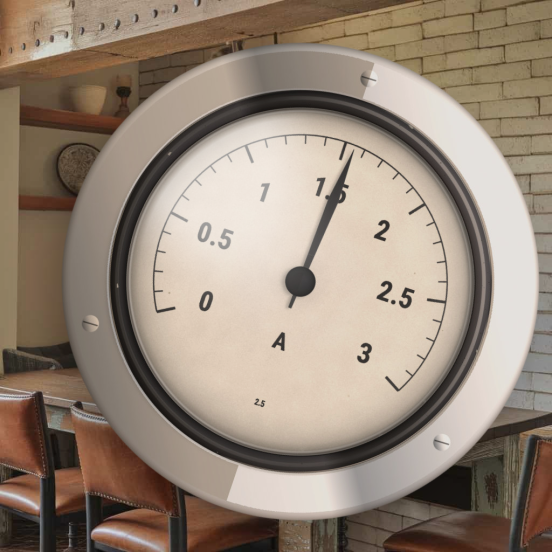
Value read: 1.55 (A)
